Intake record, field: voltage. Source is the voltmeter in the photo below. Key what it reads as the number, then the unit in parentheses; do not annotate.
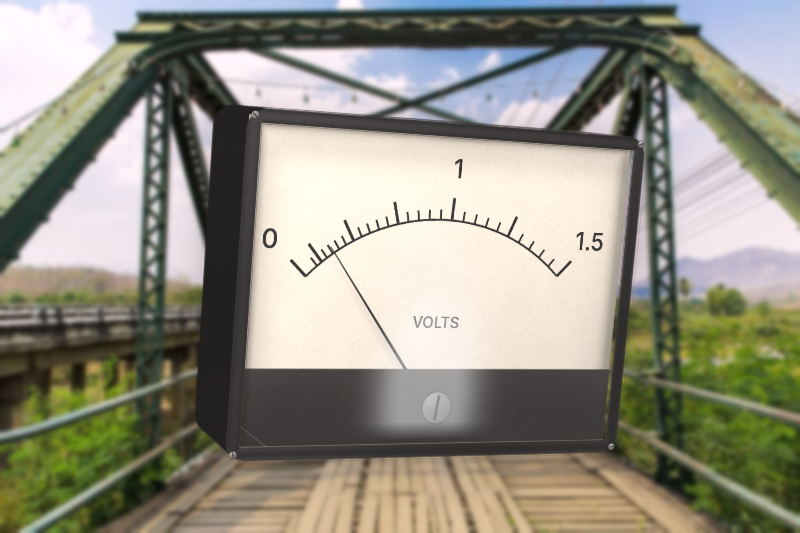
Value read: 0.35 (V)
